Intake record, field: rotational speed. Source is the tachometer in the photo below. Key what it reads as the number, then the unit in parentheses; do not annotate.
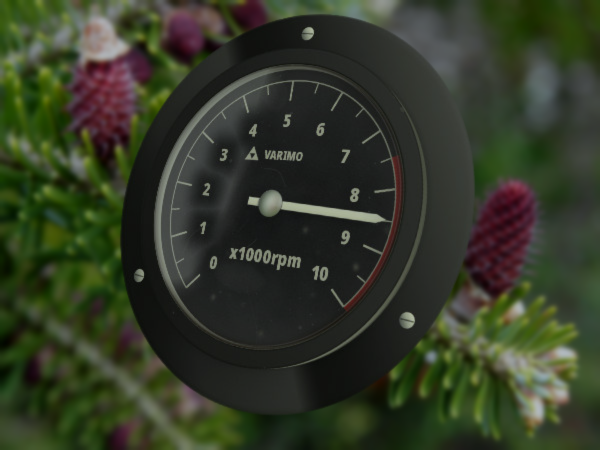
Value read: 8500 (rpm)
